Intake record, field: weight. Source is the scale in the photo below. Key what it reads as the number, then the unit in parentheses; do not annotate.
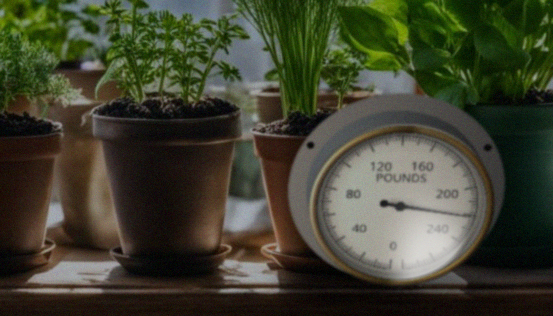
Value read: 220 (lb)
